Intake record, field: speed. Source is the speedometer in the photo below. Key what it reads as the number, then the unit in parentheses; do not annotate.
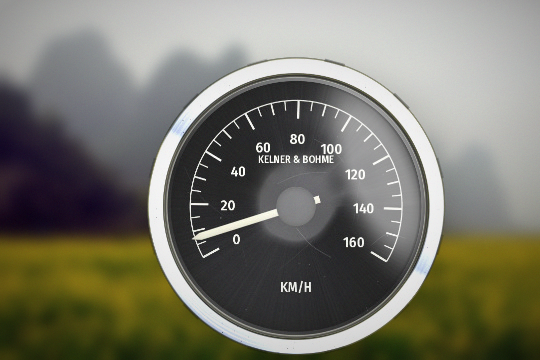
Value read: 7.5 (km/h)
